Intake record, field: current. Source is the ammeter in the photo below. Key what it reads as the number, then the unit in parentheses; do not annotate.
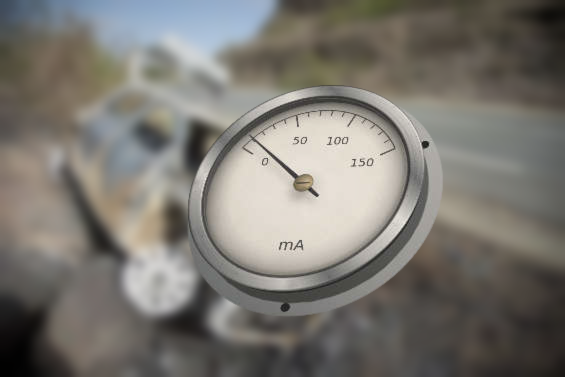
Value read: 10 (mA)
